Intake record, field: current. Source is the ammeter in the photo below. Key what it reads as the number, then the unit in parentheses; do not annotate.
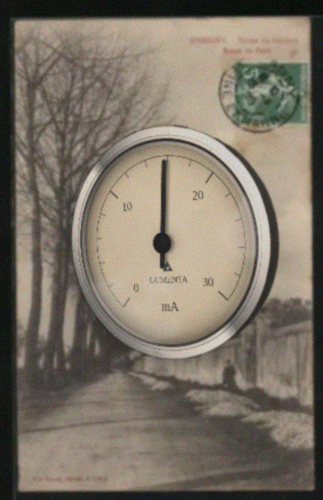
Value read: 16 (mA)
